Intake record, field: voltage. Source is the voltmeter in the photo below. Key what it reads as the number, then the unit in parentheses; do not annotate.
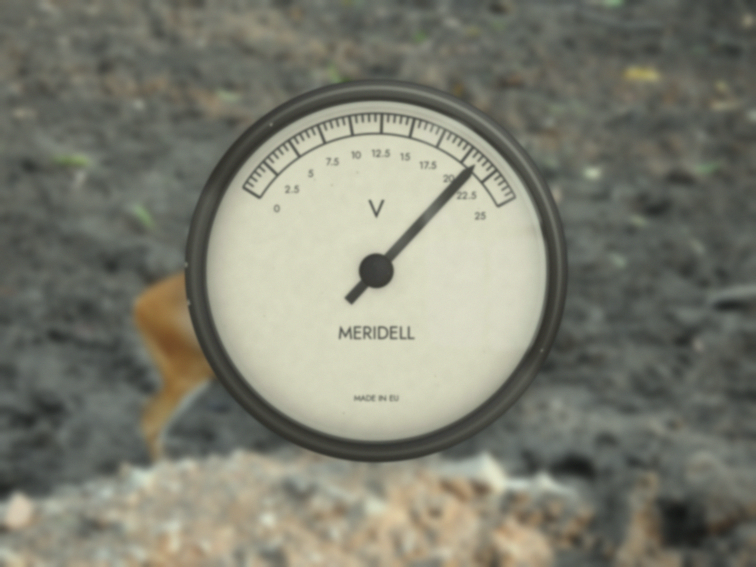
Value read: 21 (V)
